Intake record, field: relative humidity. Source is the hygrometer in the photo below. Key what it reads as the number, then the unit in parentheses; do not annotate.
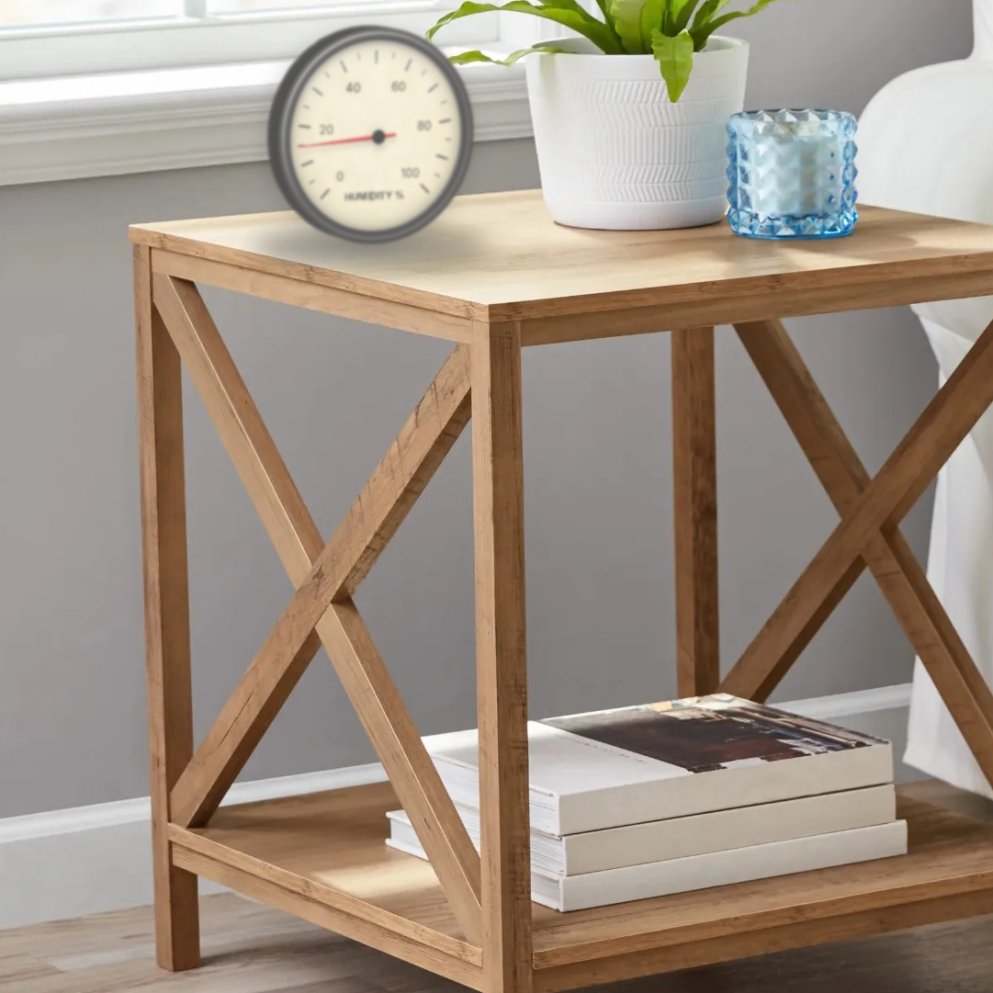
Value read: 15 (%)
